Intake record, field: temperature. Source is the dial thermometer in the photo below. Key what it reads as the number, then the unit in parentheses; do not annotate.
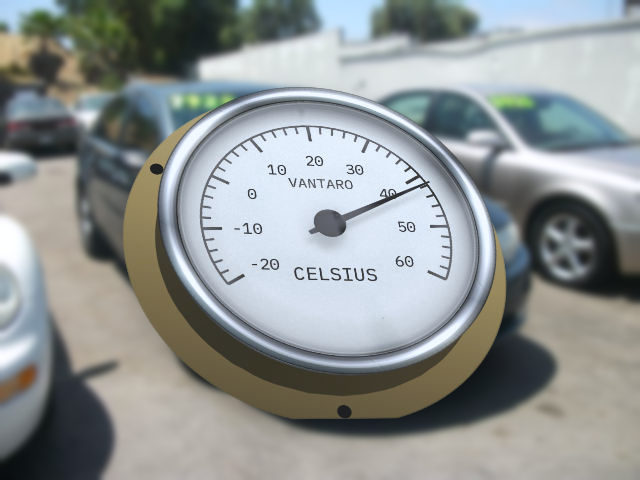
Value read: 42 (°C)
